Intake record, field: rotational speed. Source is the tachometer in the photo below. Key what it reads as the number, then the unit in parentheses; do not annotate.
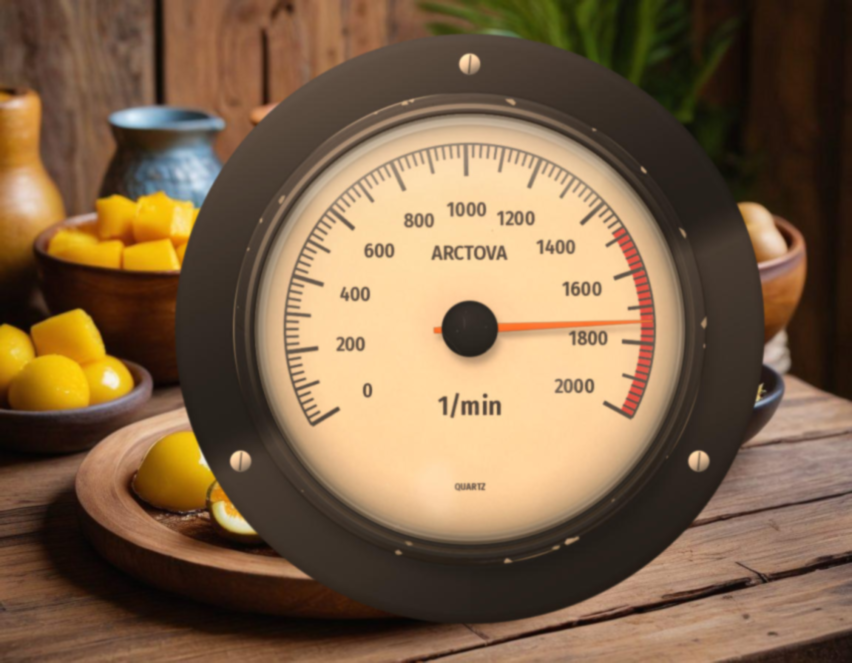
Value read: 1740 (rpm)
